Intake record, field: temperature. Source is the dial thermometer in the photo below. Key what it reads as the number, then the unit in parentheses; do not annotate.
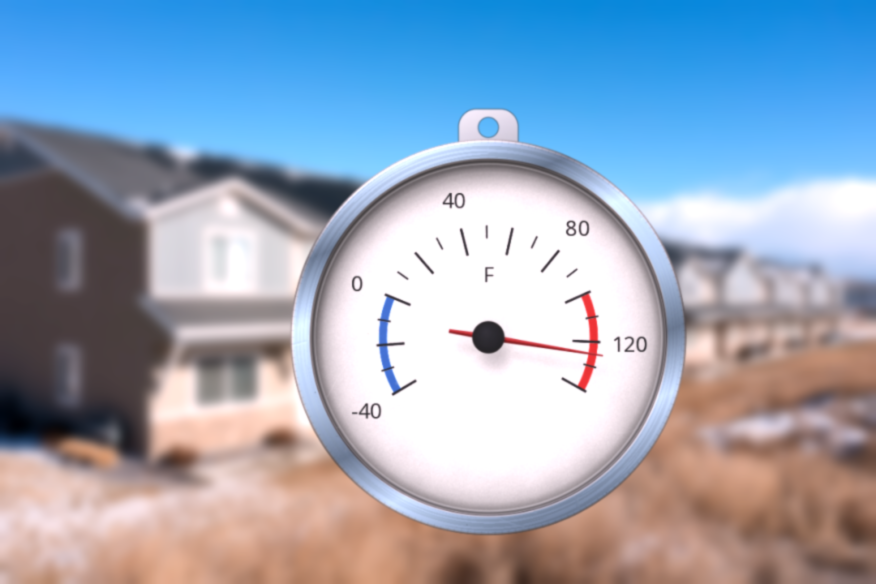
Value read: 125 (°F)
